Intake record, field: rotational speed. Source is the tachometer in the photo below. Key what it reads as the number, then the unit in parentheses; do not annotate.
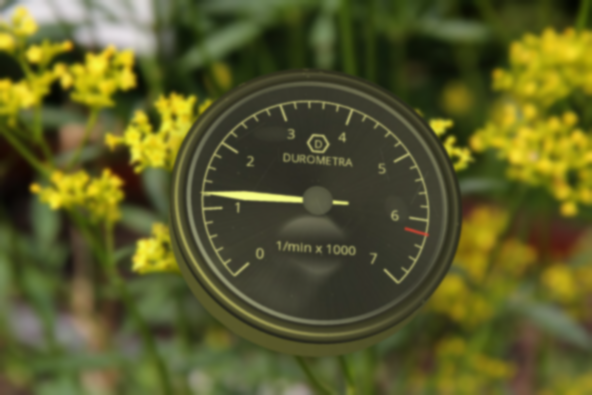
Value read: 1200 (rpm)
